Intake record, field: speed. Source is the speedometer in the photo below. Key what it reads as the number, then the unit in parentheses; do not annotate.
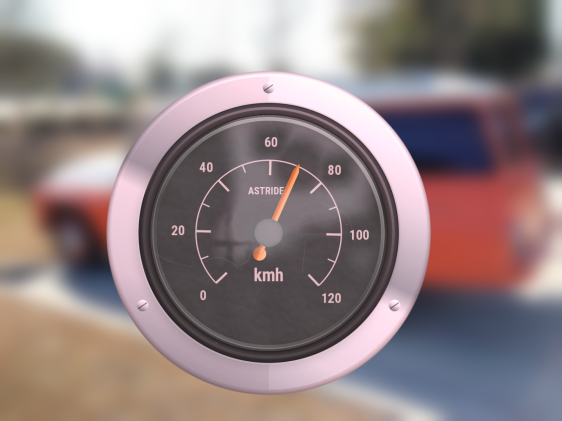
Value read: 70 (km/h)
